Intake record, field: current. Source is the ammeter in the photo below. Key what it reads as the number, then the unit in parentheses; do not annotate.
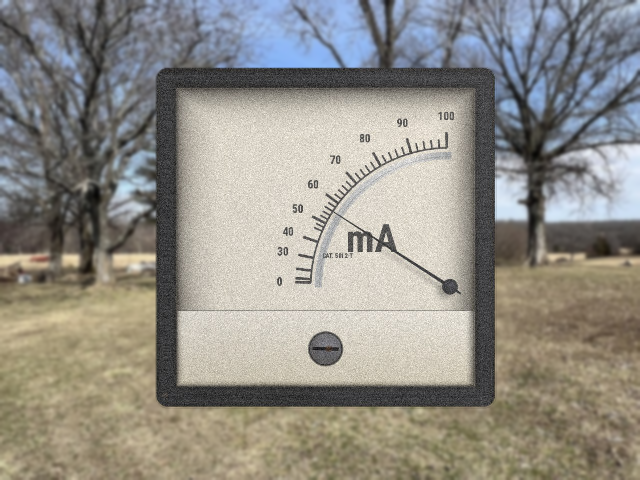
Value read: 56 (mA)
